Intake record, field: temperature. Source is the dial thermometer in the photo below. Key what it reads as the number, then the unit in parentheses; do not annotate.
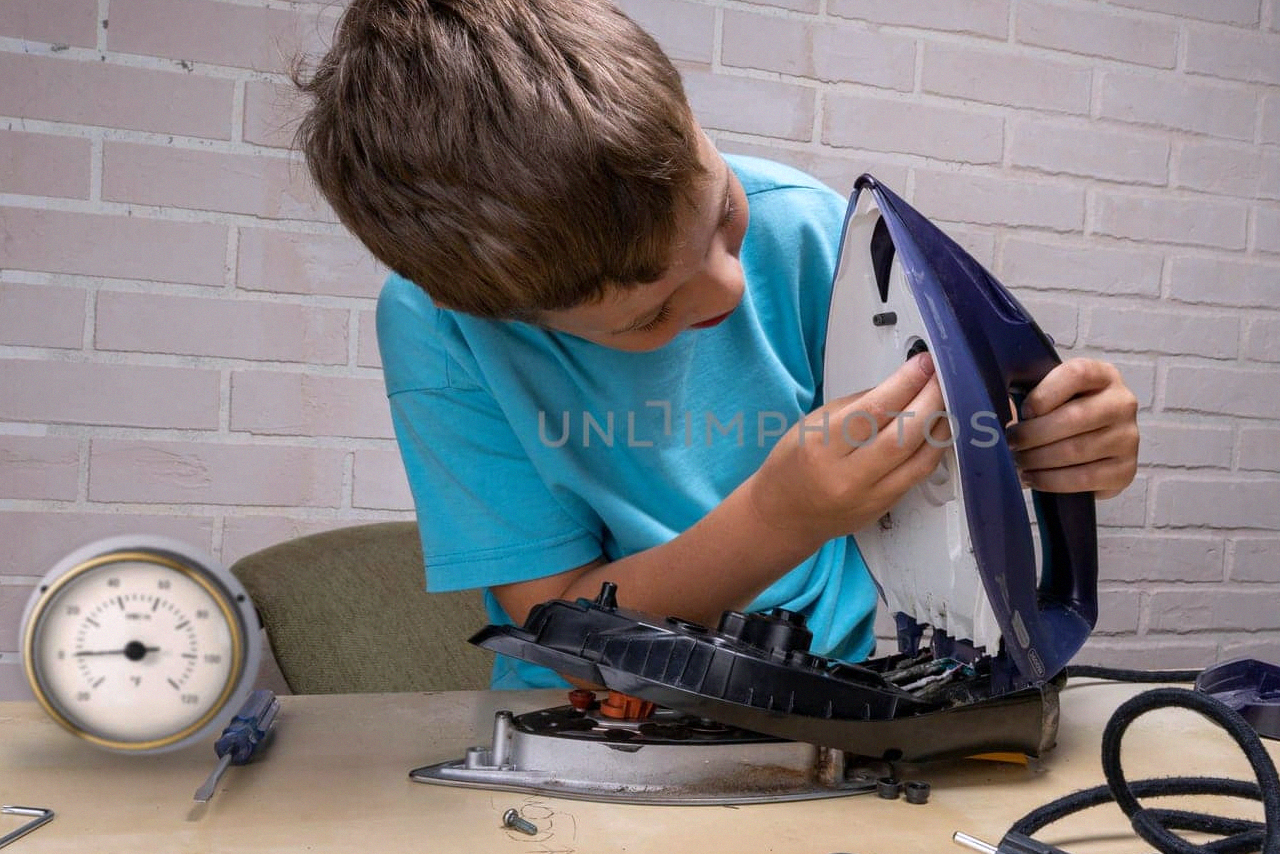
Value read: 0 (°F)
